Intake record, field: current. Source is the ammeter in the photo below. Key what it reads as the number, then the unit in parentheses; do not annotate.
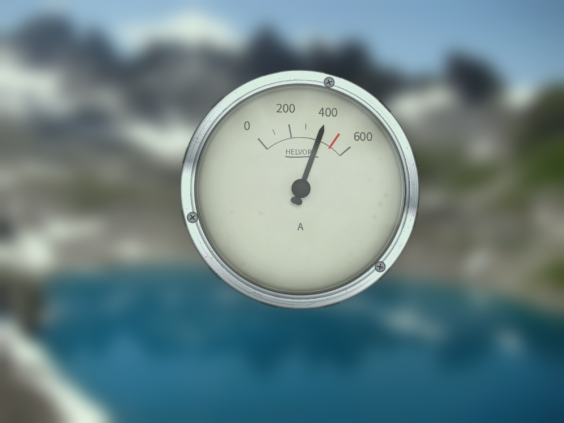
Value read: 400 (A)
